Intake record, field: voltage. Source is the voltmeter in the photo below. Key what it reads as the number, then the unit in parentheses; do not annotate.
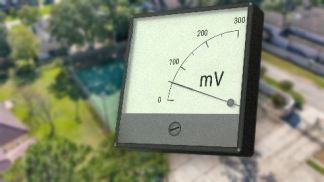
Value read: 50 (mV)
